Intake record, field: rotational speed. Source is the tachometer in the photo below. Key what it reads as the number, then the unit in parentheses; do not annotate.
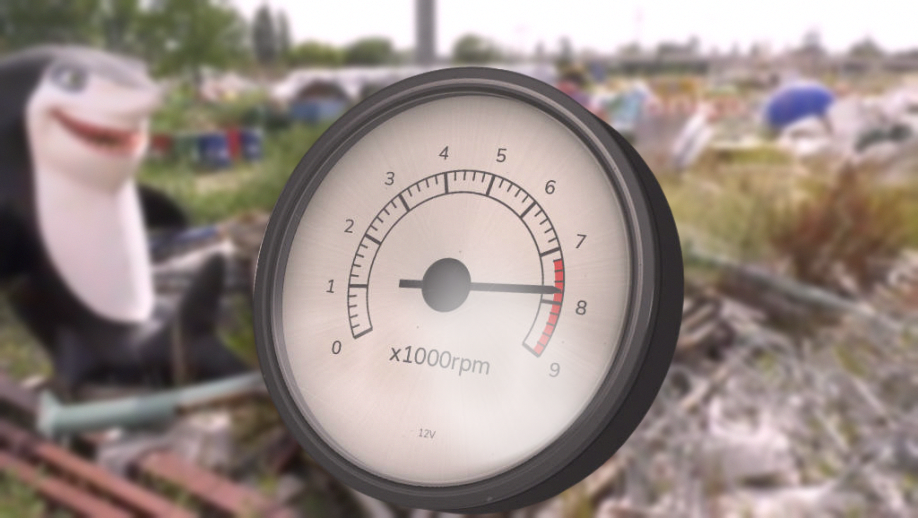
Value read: 7800 (rpm)
